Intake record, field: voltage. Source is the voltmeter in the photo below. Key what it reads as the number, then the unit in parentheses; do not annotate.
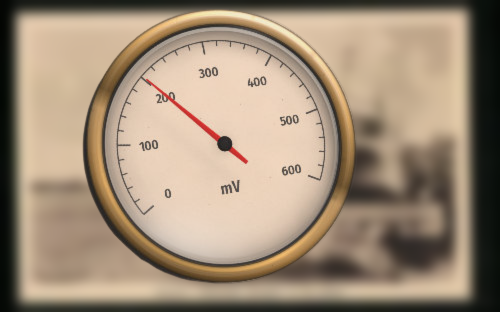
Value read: 200 (mV)
